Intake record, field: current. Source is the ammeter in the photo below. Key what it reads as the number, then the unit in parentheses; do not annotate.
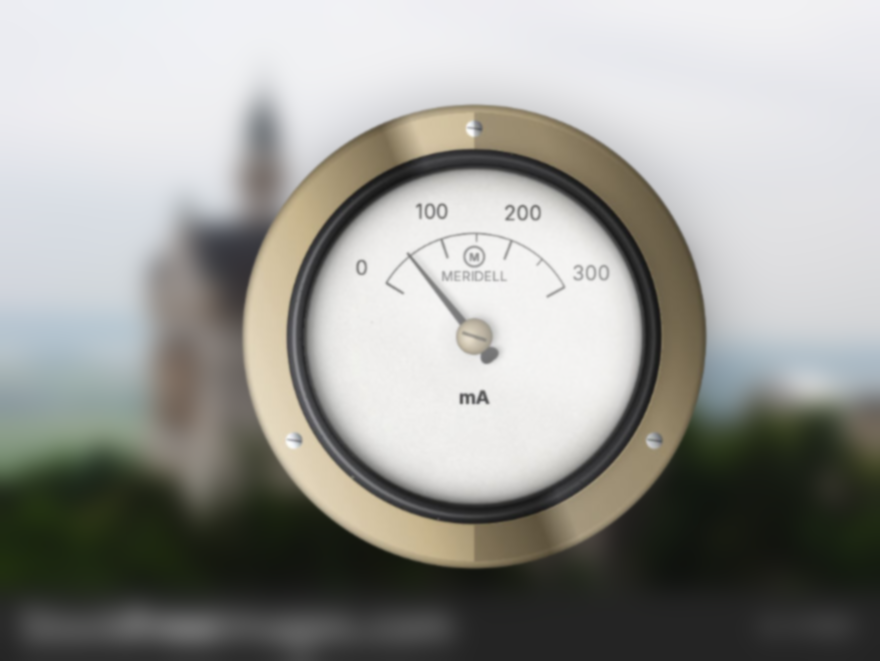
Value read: 50 (mA)
